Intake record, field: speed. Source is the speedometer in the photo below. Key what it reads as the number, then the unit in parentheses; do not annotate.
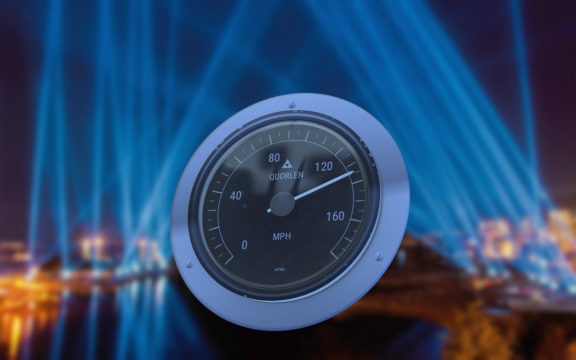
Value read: 135 (mph)
